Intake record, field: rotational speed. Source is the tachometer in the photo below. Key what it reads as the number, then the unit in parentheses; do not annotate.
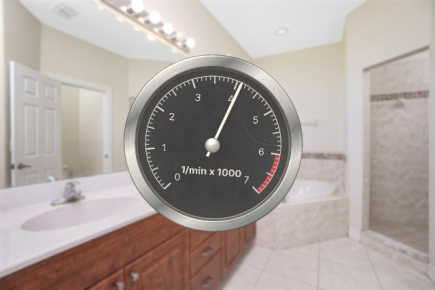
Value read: 4100 (rpm)
